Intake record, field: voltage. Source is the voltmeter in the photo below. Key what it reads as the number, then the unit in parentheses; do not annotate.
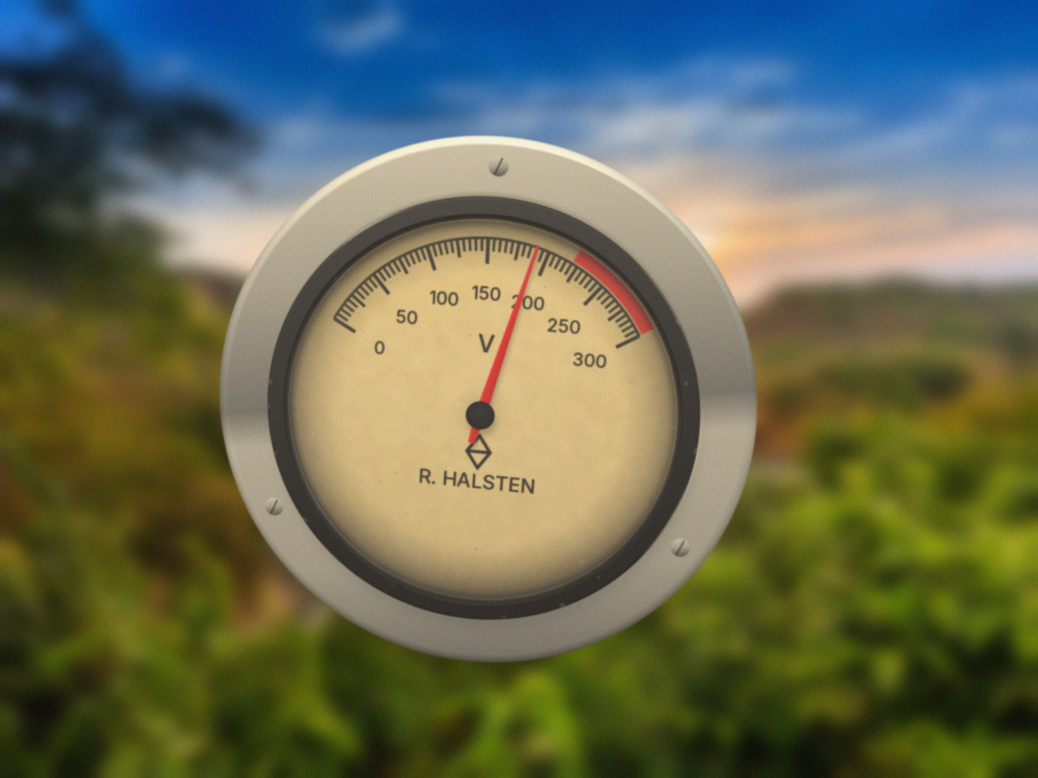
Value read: 190 (V)
